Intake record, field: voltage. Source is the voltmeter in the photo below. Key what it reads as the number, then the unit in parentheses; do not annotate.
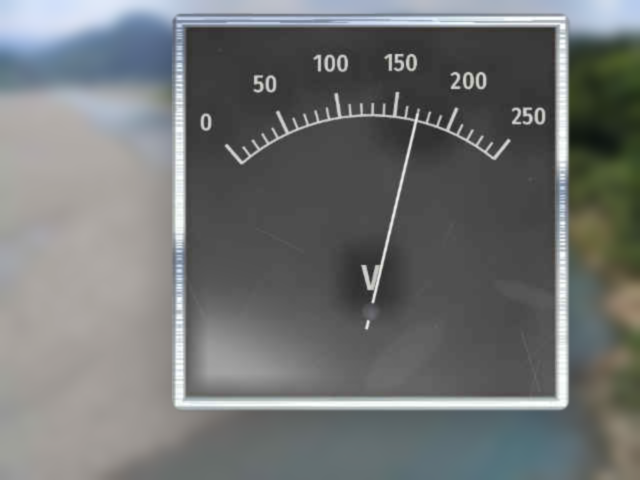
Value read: 170 (V)
